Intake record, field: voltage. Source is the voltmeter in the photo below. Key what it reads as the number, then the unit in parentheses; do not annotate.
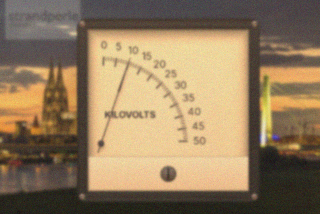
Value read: 10 (kV)
